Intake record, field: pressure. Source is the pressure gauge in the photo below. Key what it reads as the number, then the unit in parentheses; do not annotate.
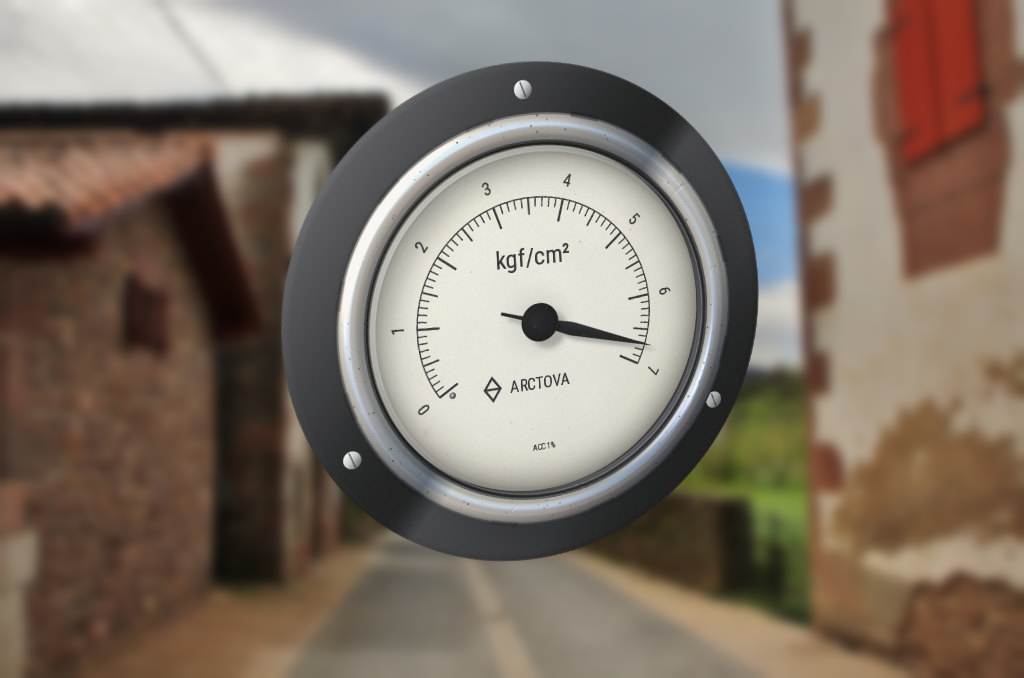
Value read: 6.7 (kg/cm²)
